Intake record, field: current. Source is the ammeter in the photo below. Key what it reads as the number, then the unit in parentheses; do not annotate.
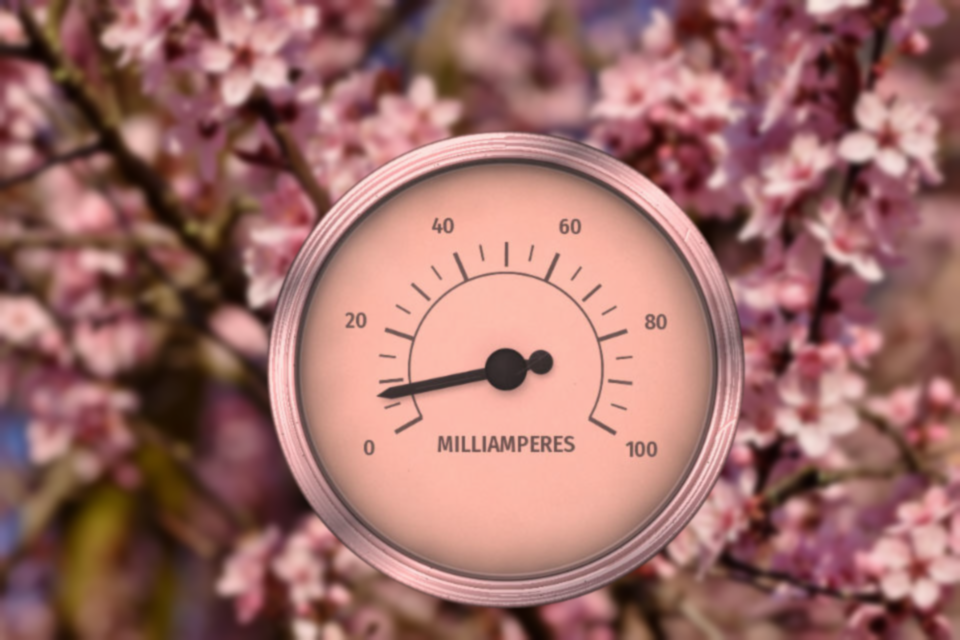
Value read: 7.5 (mA)
